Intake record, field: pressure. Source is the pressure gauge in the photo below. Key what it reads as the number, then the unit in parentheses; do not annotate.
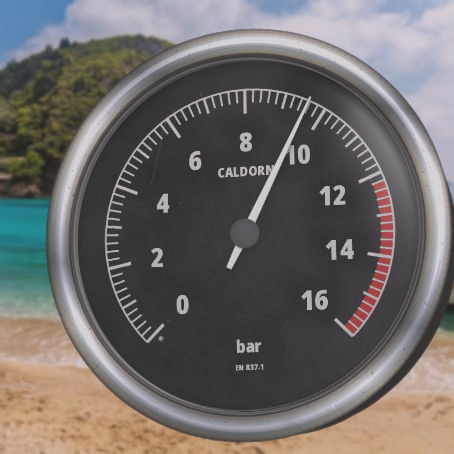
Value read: 9.6 (bar)
